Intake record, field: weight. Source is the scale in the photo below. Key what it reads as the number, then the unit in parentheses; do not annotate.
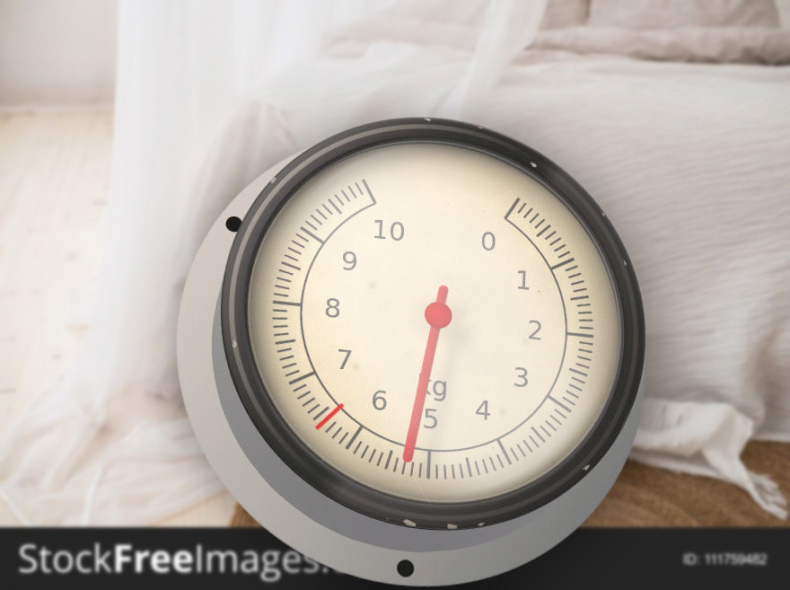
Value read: 5.3 (kg)
